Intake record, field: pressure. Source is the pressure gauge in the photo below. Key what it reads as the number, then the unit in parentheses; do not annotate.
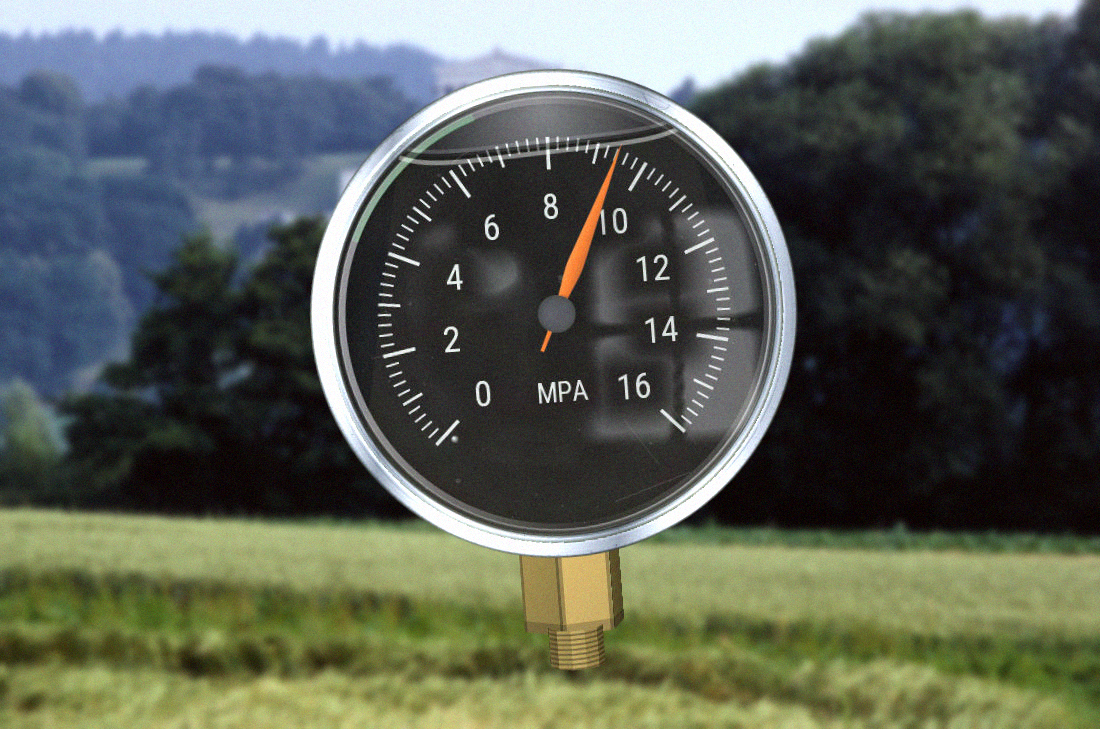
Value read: 9.4 (MPa)
